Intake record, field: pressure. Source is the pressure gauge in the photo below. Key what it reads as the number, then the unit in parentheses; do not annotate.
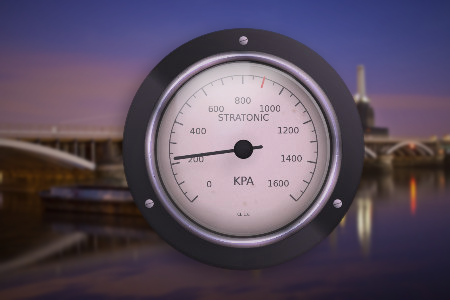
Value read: 225 (kPa)
